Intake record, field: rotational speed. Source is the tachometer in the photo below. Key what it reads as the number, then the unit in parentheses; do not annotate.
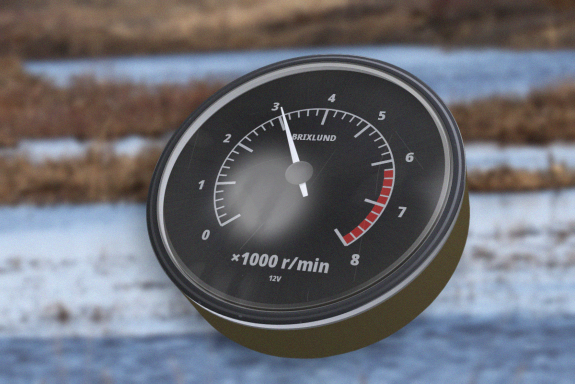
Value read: 3100 (rpm)
